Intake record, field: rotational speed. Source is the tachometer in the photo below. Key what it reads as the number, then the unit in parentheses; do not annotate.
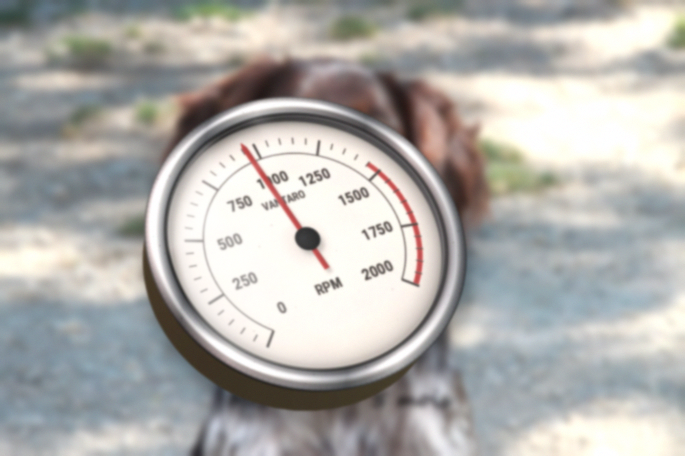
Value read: 950 (rpm)
